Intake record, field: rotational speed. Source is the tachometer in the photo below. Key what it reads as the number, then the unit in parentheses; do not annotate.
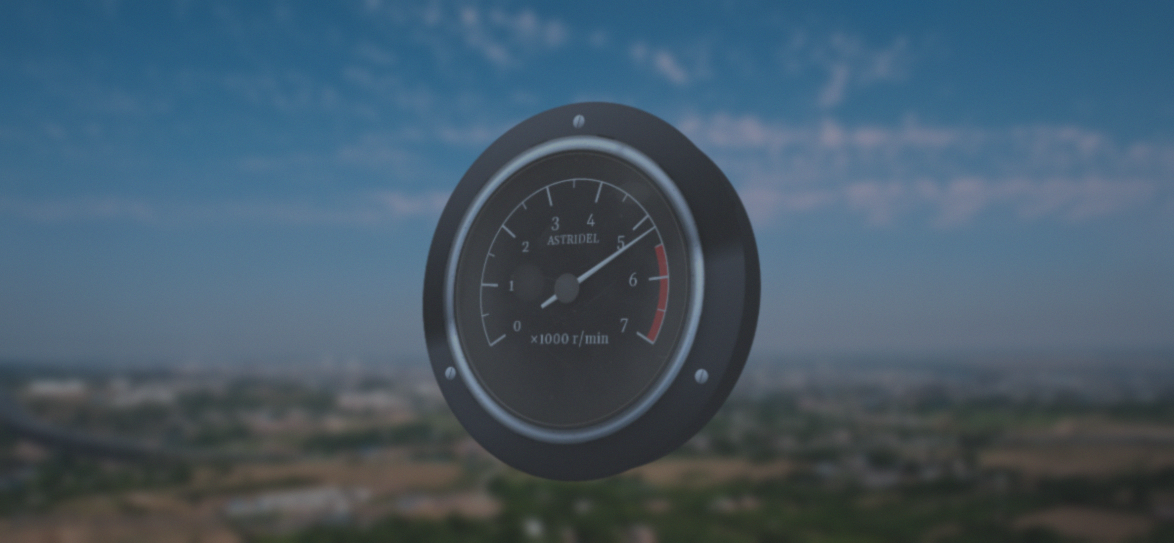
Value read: 5250 (rpm)
